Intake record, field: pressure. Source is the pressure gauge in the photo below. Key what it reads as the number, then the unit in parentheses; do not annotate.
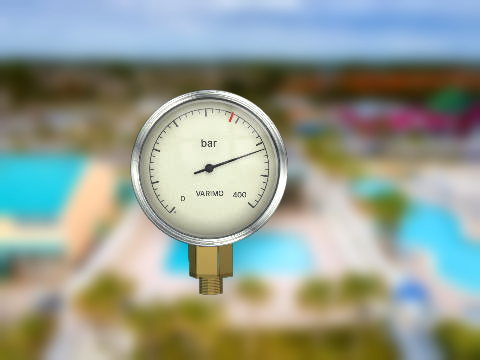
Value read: 310 (bar)
